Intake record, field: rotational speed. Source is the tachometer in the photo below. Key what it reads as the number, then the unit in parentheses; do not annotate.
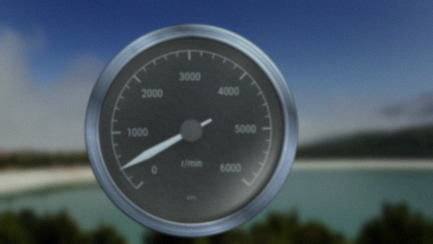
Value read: 400 (rpm)
